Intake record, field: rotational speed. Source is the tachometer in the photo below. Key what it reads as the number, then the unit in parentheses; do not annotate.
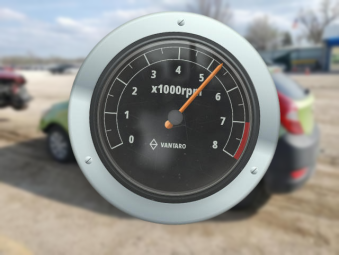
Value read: 5250 (rpm)
